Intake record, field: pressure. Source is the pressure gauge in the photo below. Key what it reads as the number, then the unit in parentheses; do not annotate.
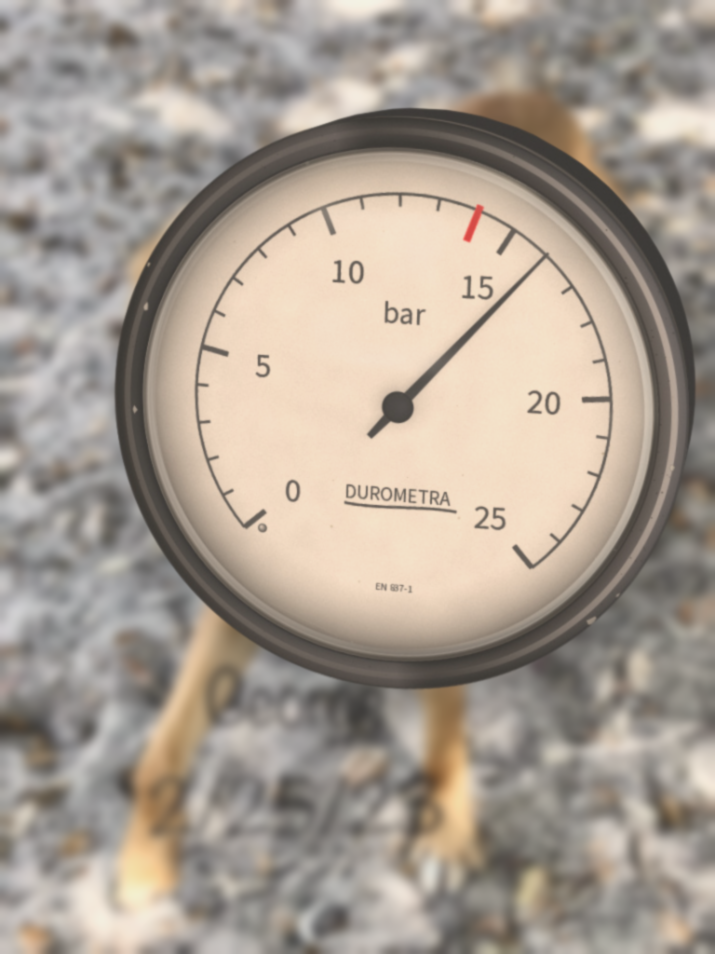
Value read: 16 (bar)
